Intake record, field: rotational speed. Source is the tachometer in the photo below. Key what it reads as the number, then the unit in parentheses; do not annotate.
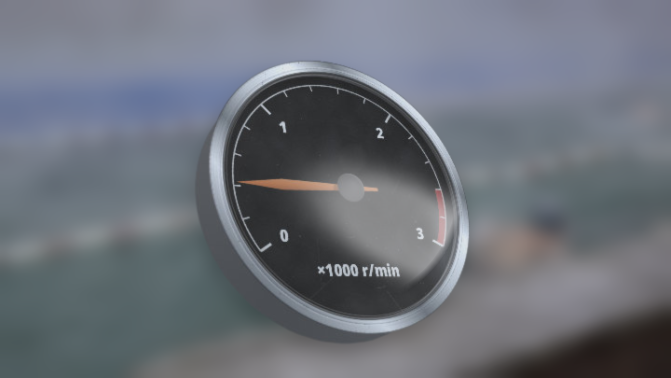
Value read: 400 (rpm)
